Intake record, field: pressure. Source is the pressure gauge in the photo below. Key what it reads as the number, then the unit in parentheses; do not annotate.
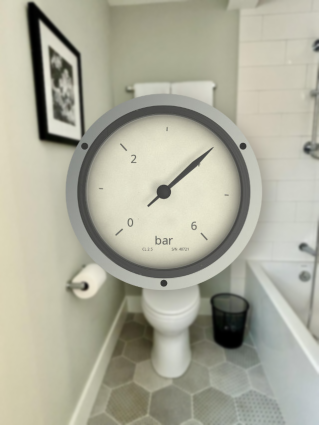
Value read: 4 (bar)
